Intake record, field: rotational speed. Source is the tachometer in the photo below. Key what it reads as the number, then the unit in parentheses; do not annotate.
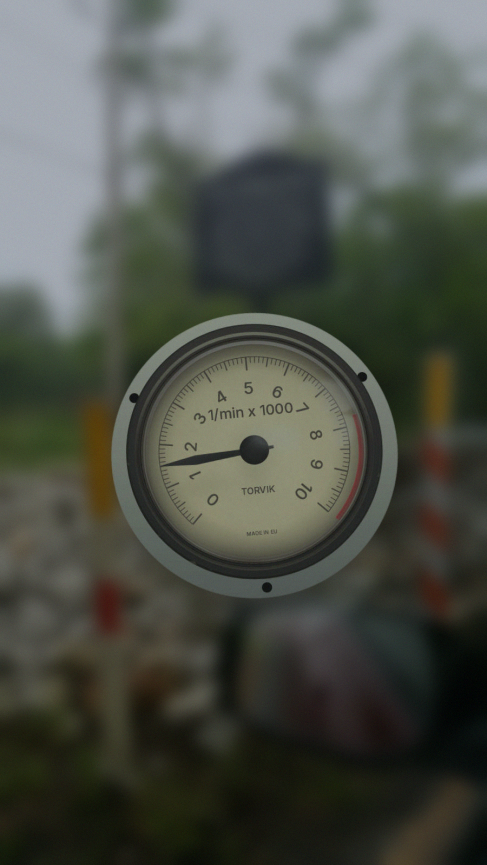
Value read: 1500 (rpm)
